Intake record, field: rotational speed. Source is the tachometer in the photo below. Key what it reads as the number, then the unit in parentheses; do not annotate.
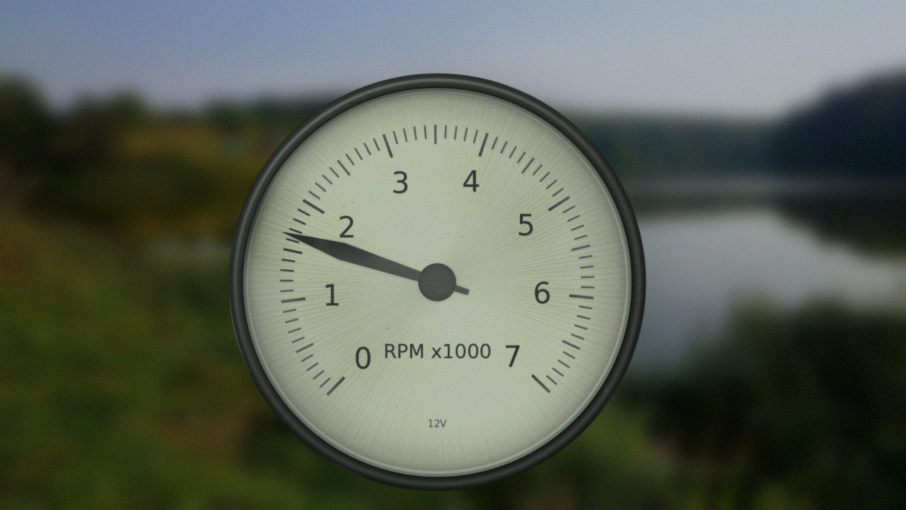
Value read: 1650 (rpm)
